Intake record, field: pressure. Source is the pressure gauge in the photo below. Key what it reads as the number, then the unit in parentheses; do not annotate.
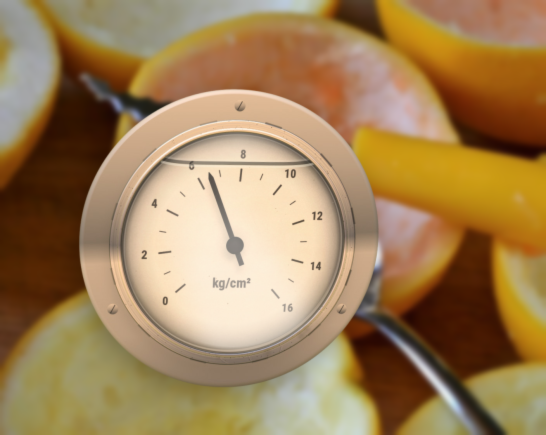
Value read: 6.5 (kg/cm²)
